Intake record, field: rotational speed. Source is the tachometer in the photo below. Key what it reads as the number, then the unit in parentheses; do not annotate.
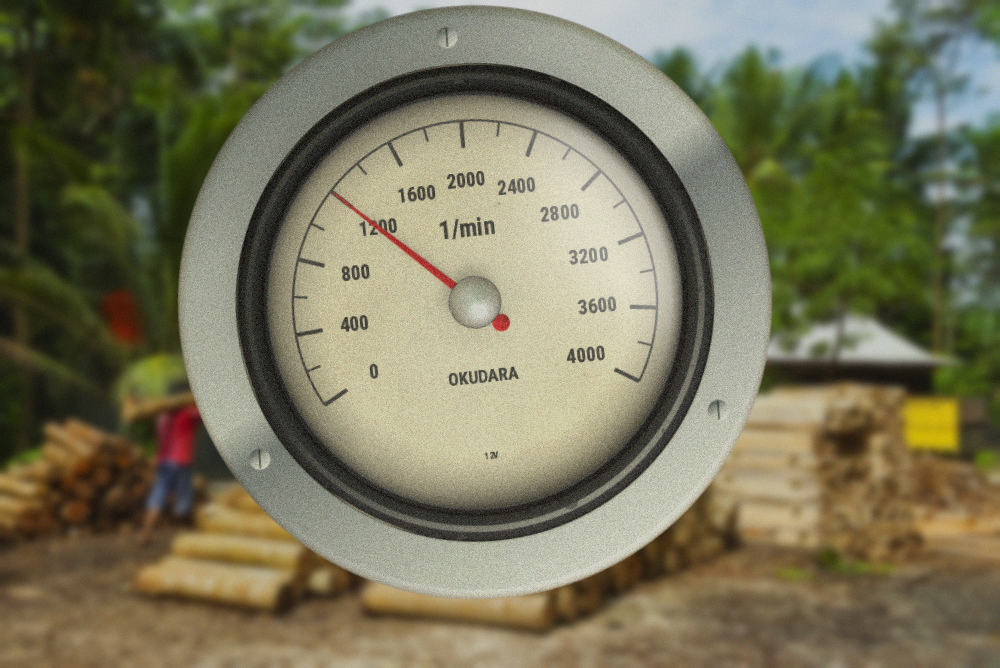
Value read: 1200 (rpm)
